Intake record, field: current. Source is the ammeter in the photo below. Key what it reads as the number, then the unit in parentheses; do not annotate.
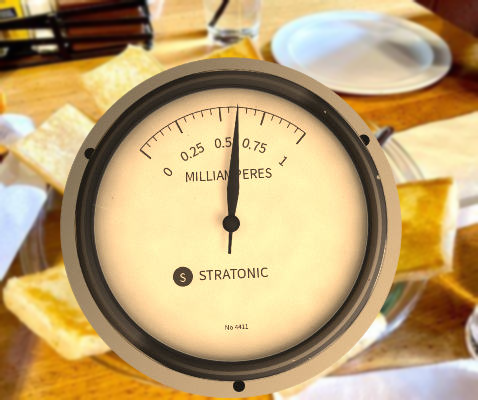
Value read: 0.6 (mA)
